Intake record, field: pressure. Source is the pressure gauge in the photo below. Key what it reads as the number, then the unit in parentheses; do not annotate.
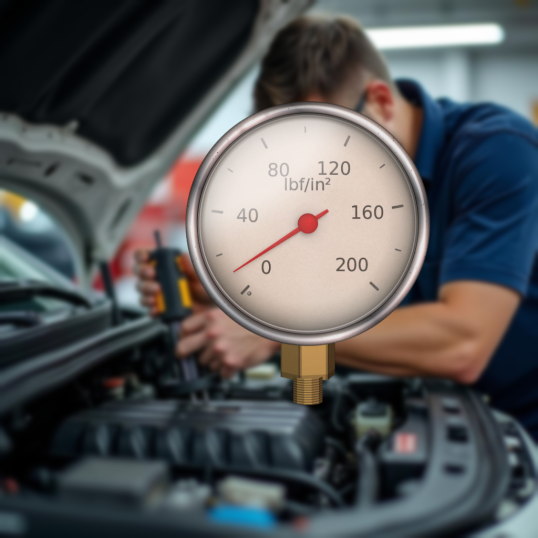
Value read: 10 (psi)
